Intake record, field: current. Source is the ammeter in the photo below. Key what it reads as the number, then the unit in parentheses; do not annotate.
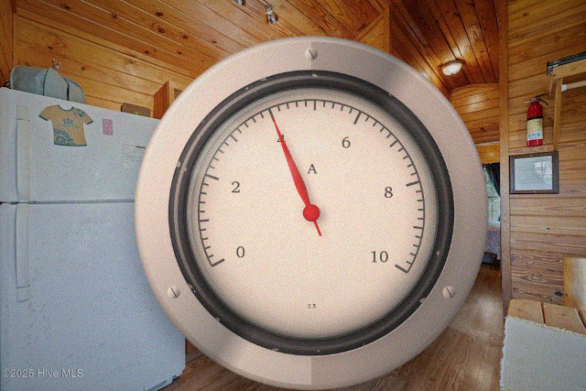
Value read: 4 (A)
